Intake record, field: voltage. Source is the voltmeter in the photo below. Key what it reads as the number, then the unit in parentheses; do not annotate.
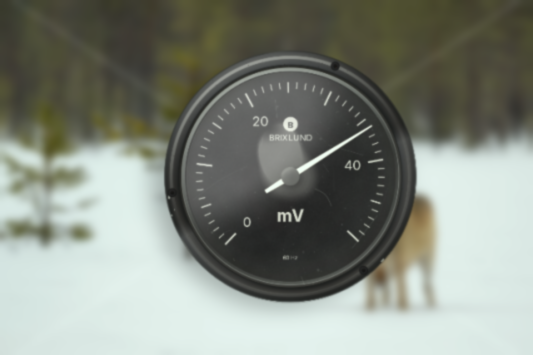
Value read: 36 (mV)
